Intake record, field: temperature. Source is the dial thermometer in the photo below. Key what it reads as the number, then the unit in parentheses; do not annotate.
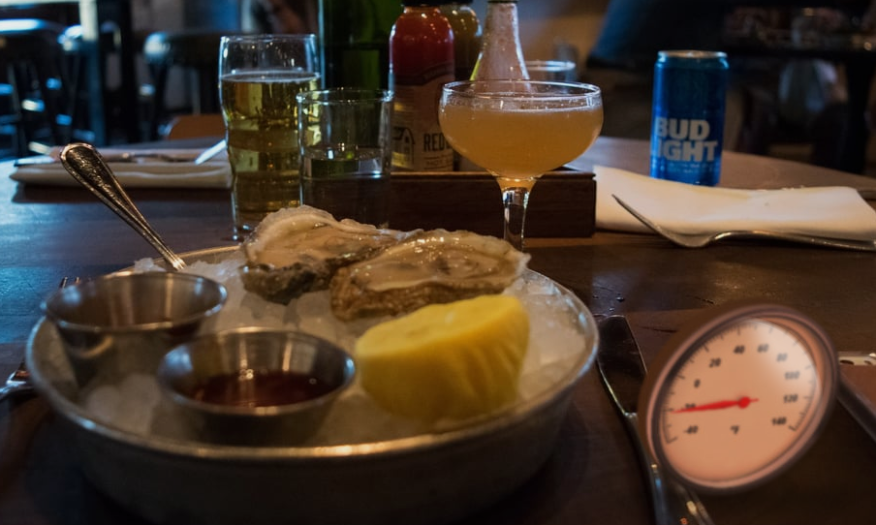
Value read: -20 (°F)
